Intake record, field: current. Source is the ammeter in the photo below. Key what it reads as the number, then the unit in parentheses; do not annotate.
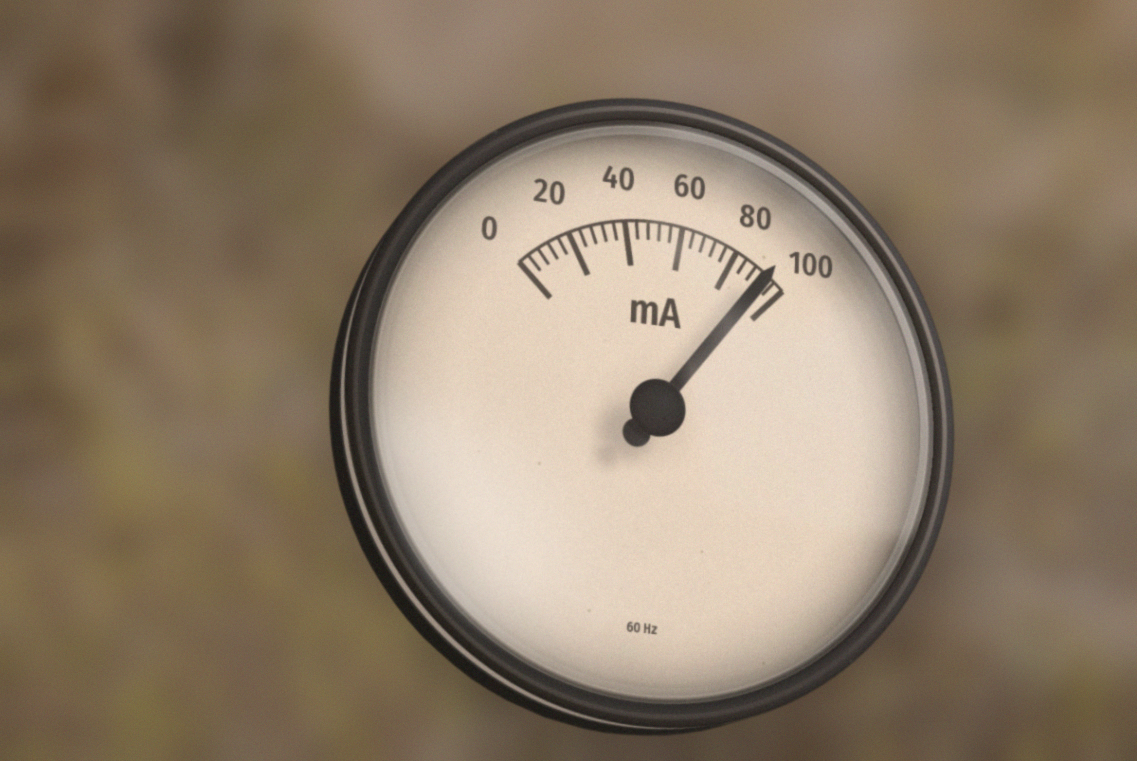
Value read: 92 (mA)
